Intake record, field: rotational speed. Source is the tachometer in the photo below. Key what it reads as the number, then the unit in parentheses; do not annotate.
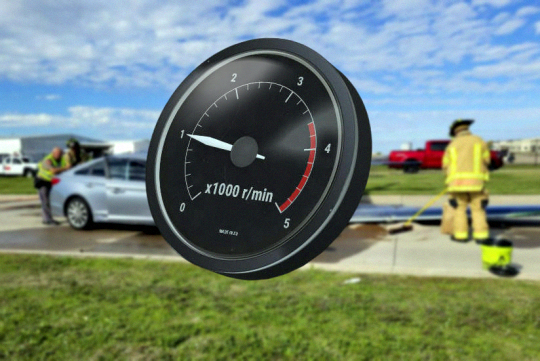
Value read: 1000 (rpm)
